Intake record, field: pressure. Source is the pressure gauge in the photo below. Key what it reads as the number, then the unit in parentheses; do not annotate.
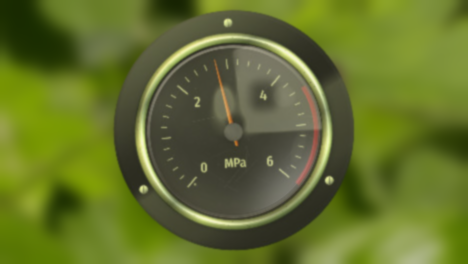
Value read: 2.8 (MPa)
